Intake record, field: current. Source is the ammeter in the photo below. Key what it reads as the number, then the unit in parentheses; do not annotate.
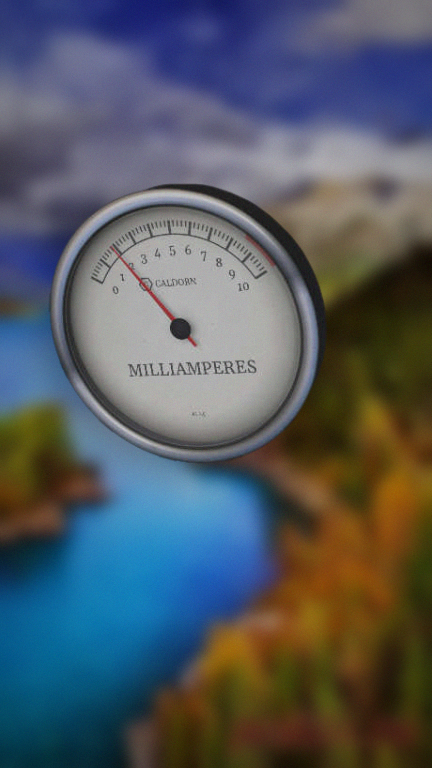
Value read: 2 (mA)
